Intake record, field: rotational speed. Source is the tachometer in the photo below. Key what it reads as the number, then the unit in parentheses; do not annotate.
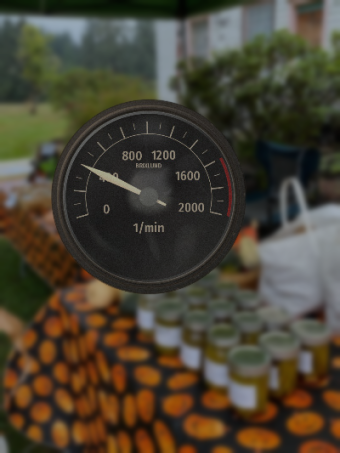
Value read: 400 (rpm)
